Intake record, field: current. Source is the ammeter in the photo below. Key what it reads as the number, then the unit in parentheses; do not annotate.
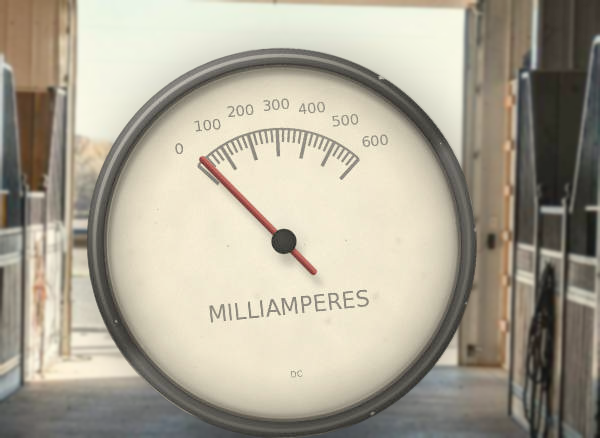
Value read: 20 (mA)
